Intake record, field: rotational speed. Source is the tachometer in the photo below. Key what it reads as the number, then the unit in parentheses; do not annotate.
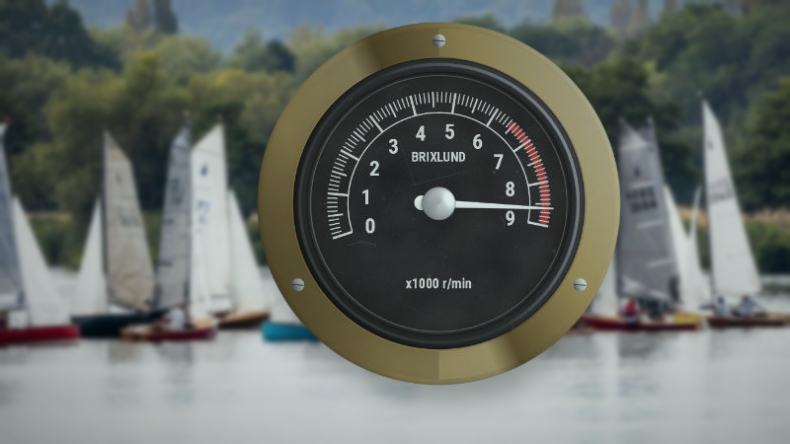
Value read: 8600 (rpm)
